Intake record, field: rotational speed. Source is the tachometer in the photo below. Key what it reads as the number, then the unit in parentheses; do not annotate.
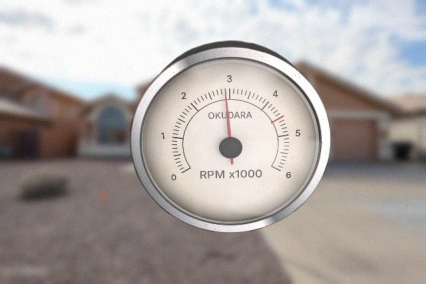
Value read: 2900 (rpm)
